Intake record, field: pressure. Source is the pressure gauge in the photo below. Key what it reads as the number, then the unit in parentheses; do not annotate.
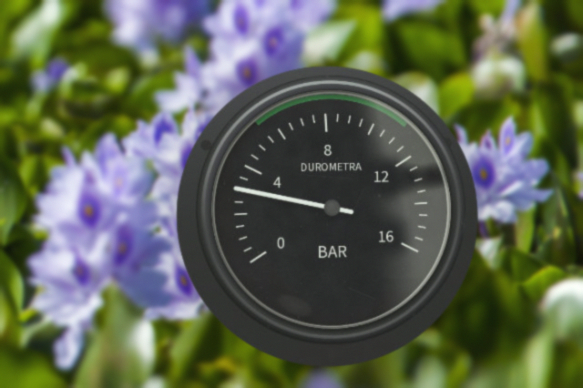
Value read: 3 (bar)
